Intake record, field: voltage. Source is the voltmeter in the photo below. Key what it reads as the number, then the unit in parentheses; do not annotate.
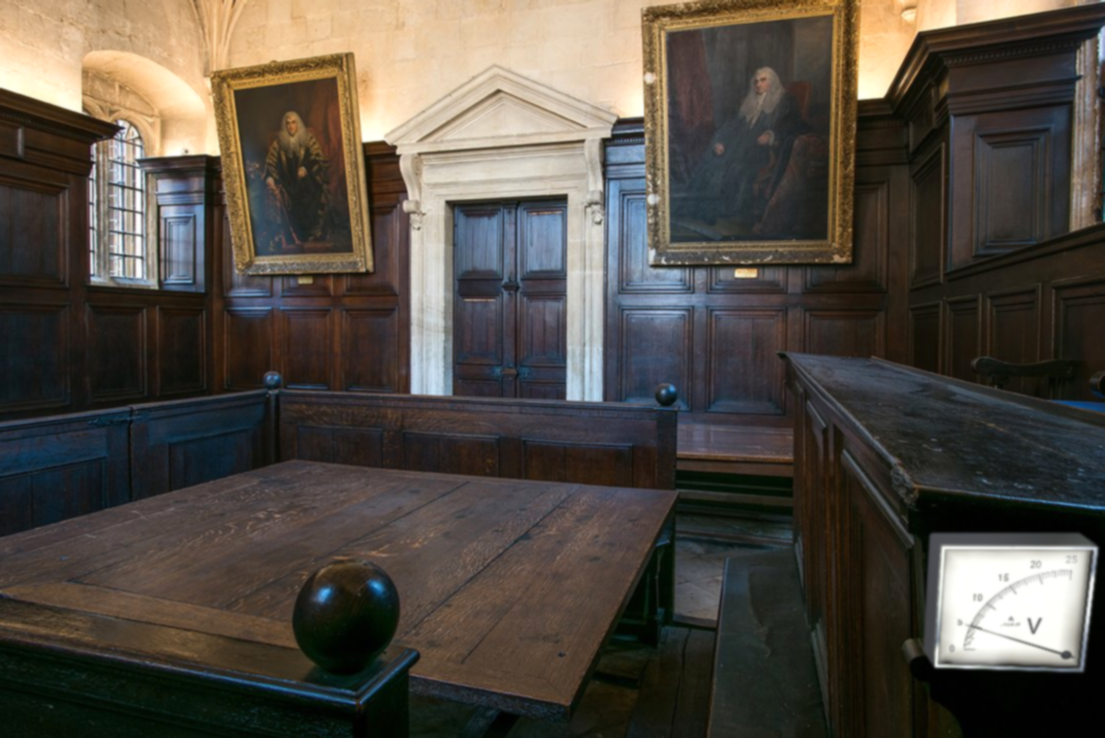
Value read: 5 (V)
